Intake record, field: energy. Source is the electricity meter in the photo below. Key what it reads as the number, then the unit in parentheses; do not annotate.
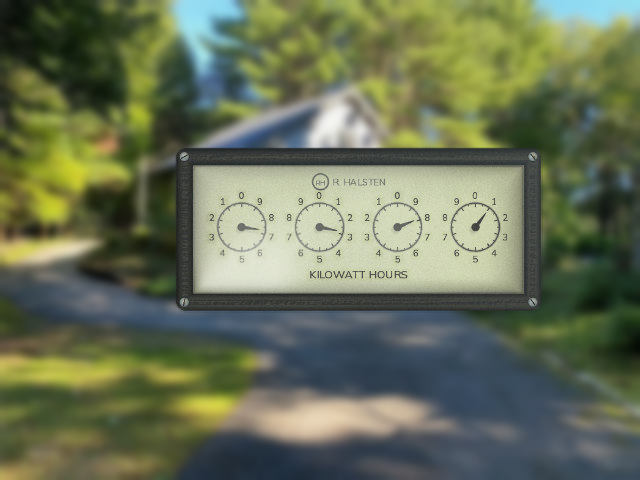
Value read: 7281 (kWh)
